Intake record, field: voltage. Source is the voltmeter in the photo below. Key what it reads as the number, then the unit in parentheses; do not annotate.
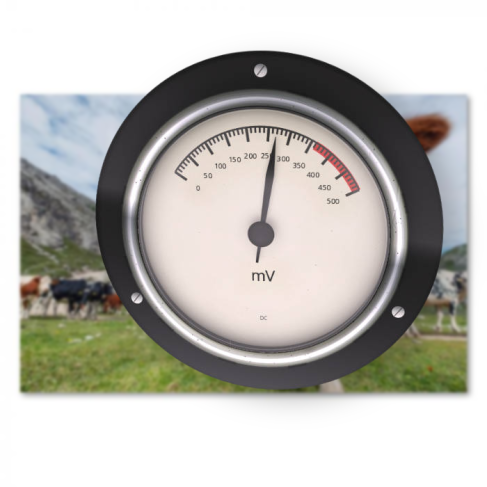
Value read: 270 (mV)
